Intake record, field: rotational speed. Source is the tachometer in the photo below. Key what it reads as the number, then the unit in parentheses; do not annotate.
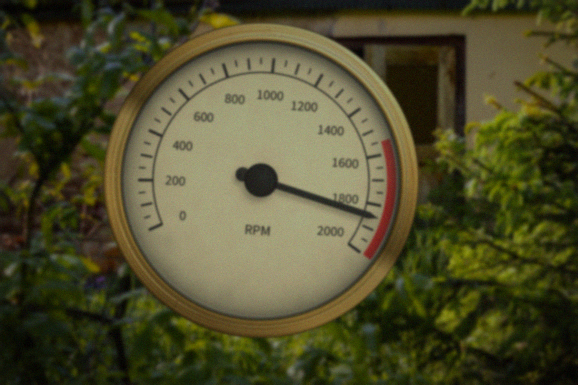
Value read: 1850 (rpm)
